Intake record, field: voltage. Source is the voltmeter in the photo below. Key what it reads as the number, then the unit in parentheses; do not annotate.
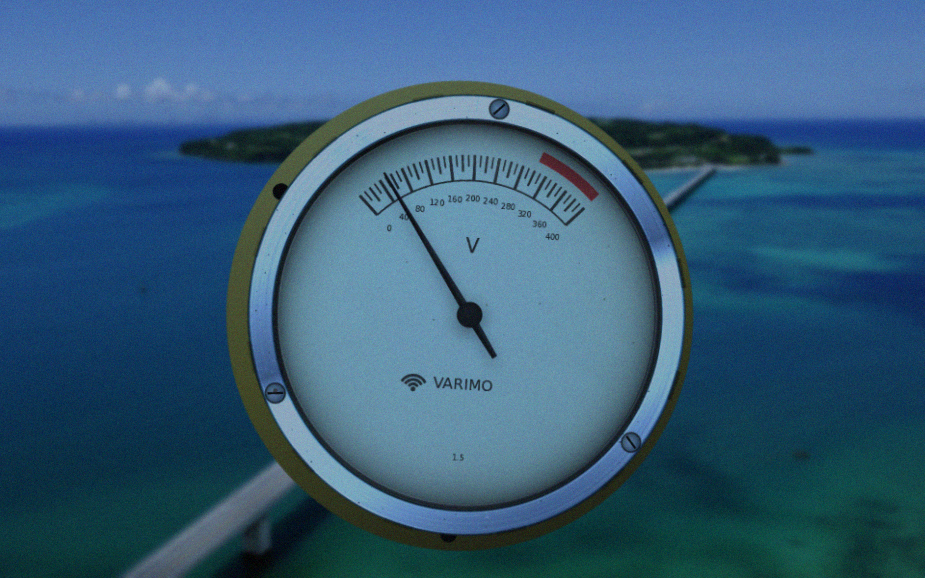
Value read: 50 (V)
